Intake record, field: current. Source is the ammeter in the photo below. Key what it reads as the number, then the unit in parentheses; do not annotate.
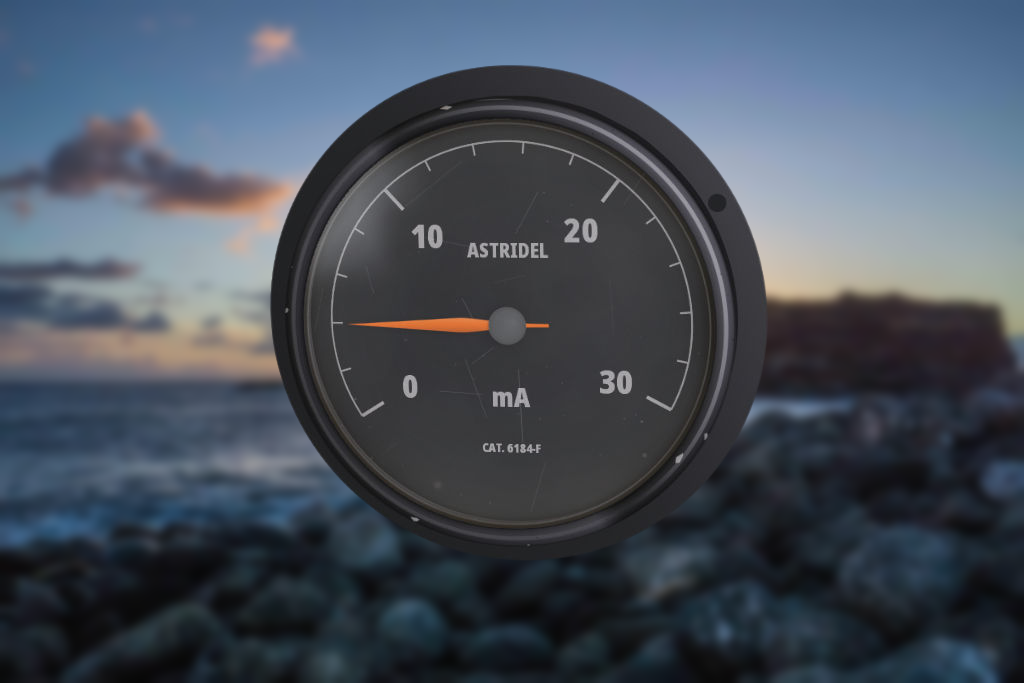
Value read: 4 (mA)
